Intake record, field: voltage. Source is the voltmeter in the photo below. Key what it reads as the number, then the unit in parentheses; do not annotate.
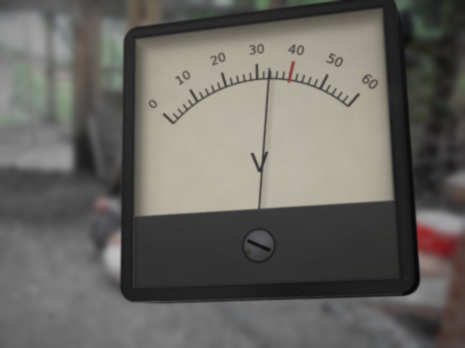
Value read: 34 (V)
